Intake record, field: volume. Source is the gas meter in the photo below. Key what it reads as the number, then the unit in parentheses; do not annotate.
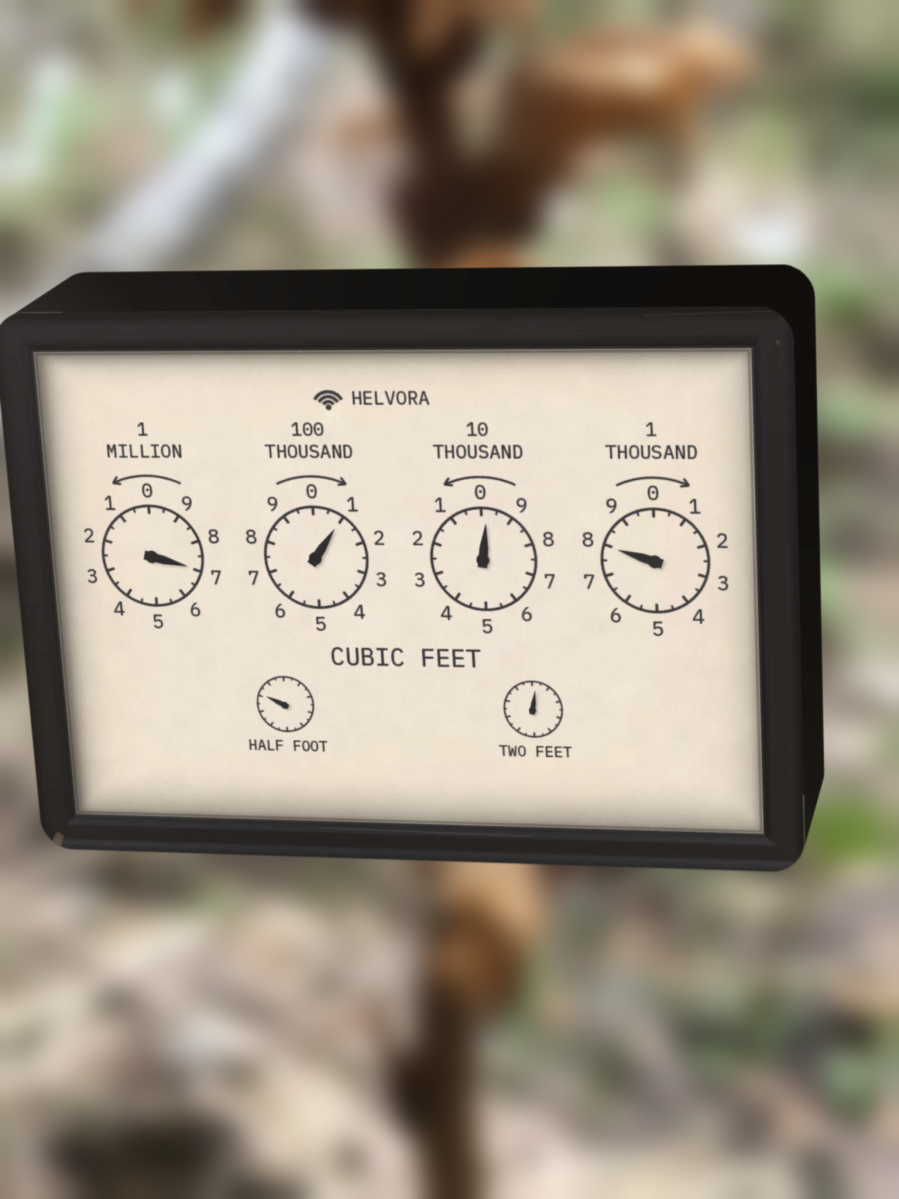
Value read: 709800 (ft³)
